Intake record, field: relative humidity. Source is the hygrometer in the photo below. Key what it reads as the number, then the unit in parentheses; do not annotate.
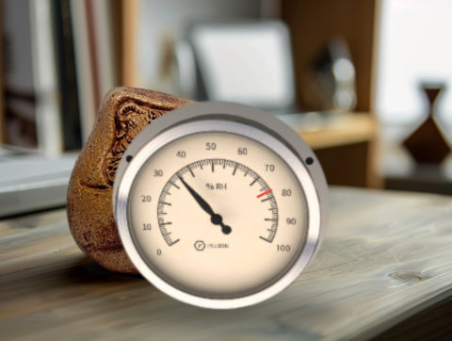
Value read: 35 (%)
